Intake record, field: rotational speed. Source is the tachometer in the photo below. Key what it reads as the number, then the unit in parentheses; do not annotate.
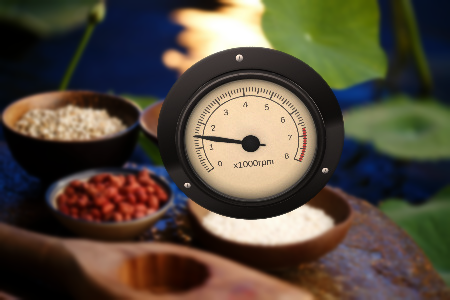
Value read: 1500 (rpm)
